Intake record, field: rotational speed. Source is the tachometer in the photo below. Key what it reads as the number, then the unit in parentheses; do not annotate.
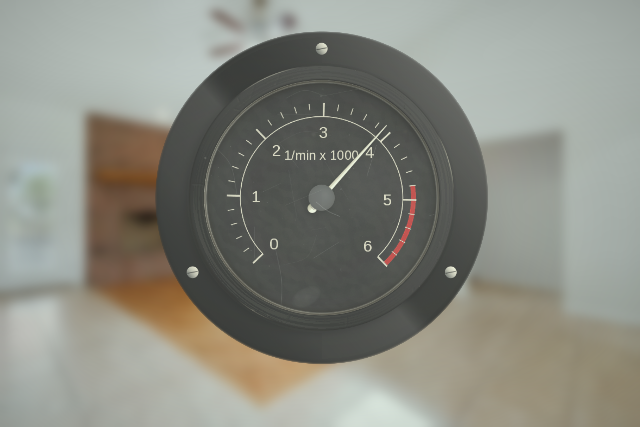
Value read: 3900 (rpm)
